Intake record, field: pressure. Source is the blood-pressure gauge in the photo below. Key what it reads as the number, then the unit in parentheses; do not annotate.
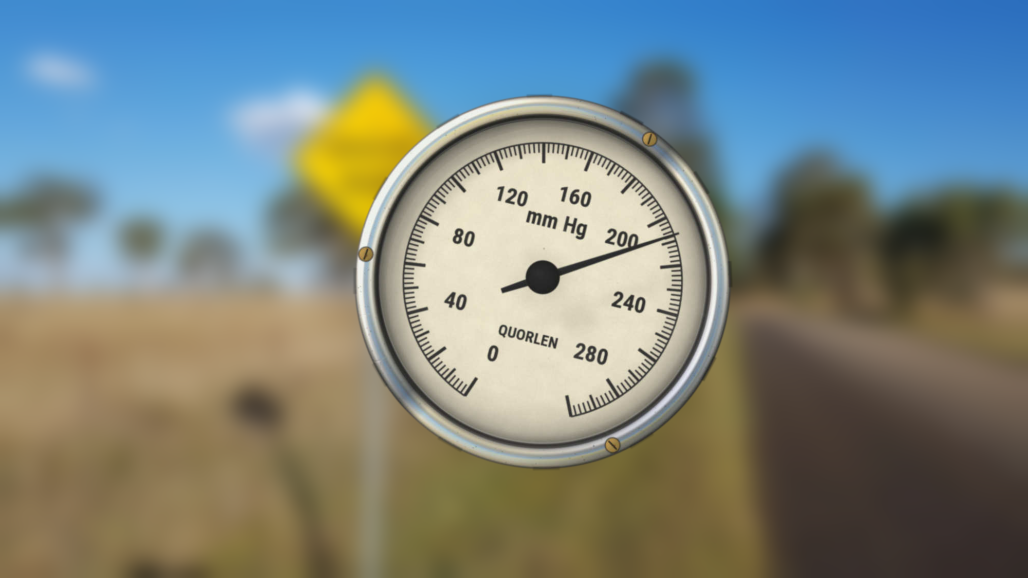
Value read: 208 (mmHg)
